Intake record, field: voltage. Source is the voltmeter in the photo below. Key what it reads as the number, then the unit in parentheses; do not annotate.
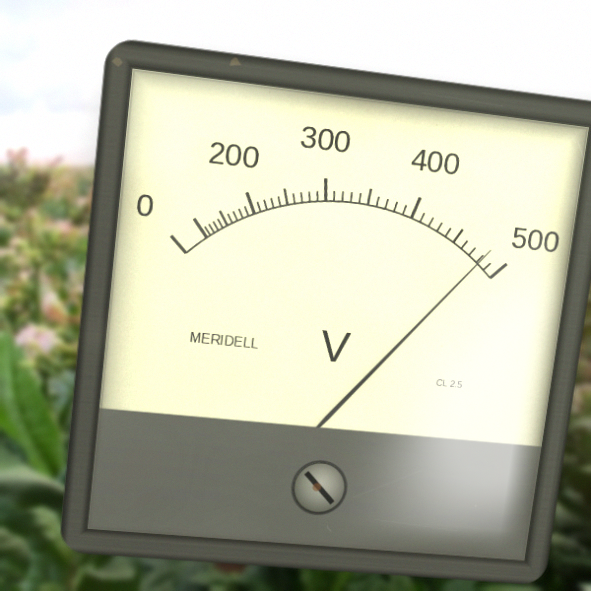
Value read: 480 (V)
